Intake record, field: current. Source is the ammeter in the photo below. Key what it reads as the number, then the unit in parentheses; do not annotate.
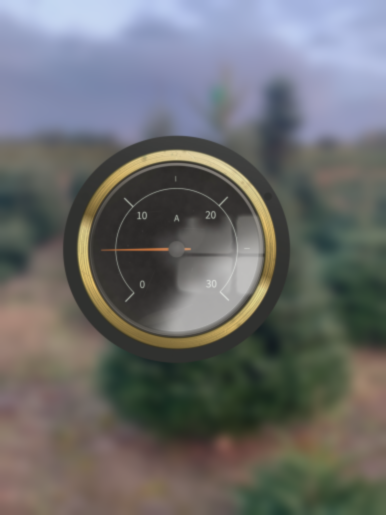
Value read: 5 (A)
